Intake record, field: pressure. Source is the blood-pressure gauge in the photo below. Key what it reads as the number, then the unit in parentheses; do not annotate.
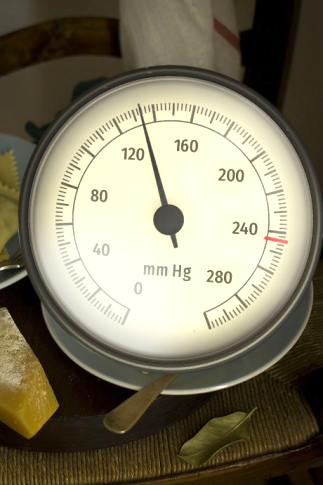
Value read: 134 (mmHg)
